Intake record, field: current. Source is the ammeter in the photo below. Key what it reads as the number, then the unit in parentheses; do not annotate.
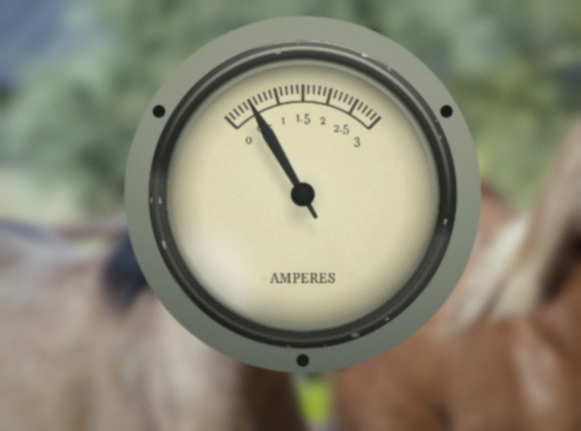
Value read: 0.5 (A)
